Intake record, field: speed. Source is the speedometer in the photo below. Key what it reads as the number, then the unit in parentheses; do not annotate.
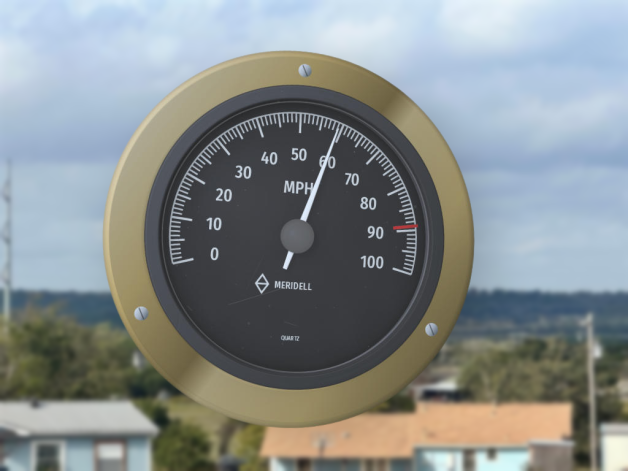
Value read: 59 (mph)
